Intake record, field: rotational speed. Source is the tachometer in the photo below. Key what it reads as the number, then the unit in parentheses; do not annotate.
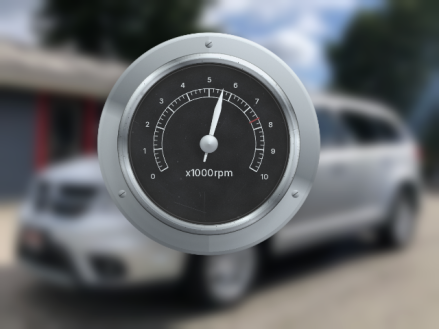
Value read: 5600 (rpm)
